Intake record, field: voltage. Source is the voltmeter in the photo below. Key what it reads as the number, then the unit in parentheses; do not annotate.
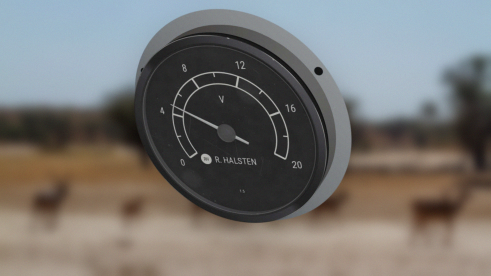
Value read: 5 (V)
